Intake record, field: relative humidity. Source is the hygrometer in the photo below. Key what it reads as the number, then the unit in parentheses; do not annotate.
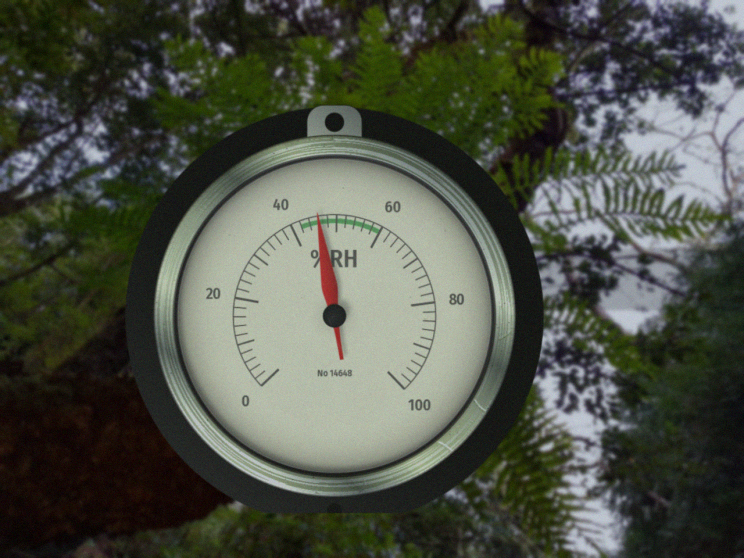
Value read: 46 (%)
